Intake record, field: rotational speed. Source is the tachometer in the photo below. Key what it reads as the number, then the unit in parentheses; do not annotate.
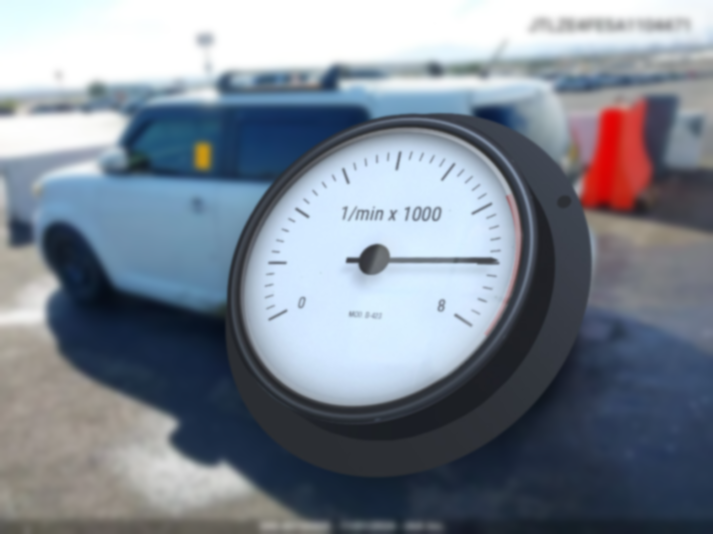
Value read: 7000 (rpm)
